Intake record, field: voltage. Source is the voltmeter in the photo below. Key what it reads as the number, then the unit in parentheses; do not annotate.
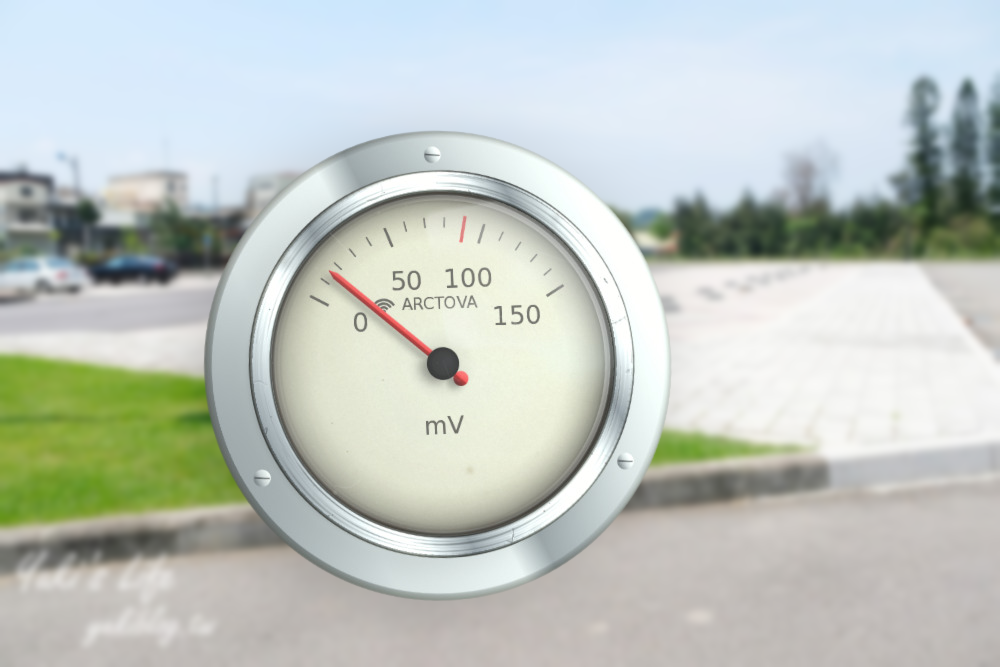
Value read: 15 (mV)
